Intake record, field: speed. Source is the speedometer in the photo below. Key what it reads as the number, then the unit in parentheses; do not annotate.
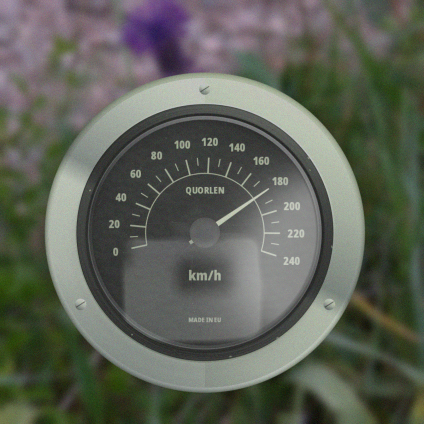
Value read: 180 (km/h)
